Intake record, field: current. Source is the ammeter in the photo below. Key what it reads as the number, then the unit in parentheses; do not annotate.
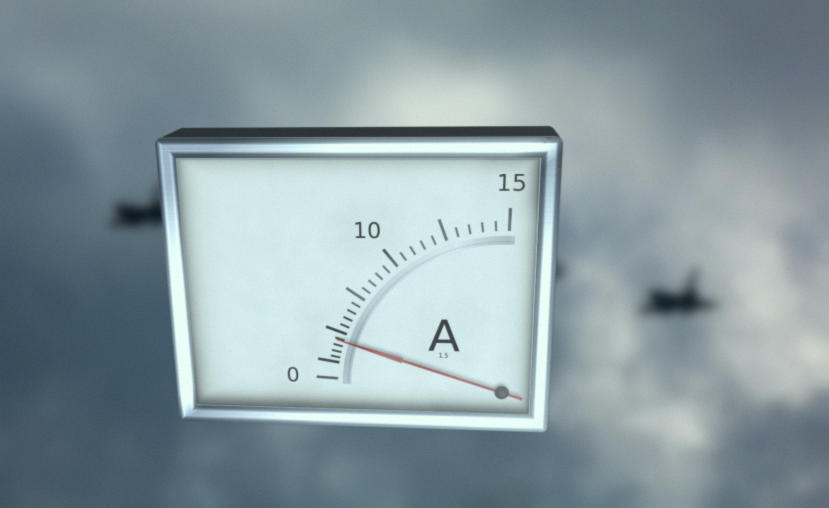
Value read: 4.5 (A)
